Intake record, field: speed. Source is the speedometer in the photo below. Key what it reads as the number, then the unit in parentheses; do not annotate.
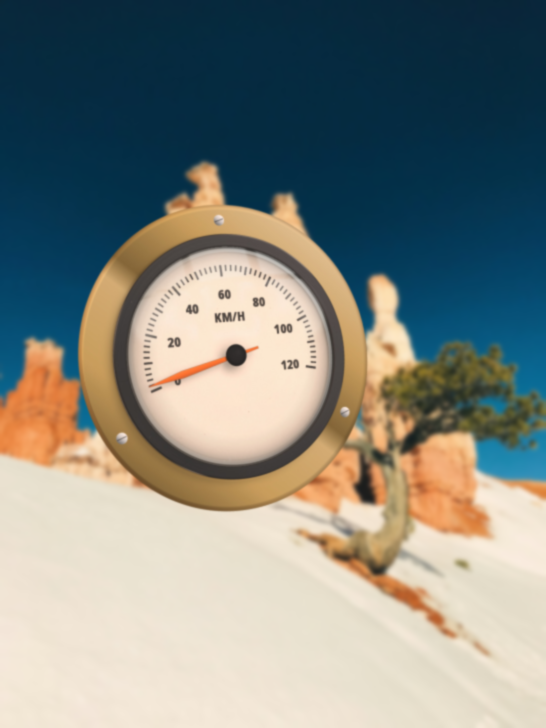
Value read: 2 (km/h)
